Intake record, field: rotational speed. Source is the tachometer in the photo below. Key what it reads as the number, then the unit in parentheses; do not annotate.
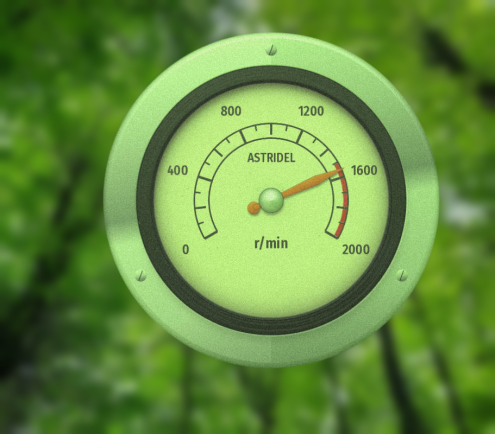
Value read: 1550 (rpm)
